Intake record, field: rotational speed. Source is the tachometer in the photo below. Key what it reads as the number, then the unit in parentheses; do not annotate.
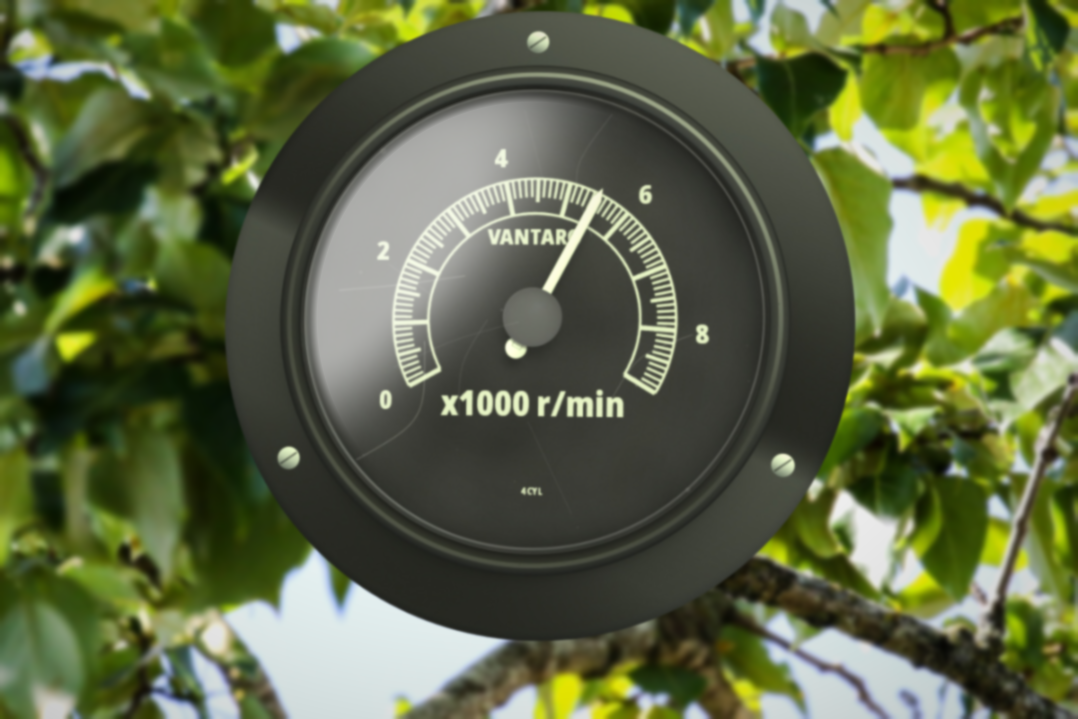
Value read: 5500 (rpm)
